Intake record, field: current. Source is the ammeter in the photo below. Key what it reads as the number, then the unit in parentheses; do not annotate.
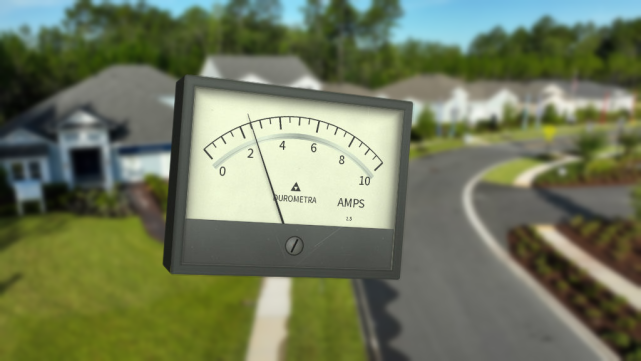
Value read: 2.5 (A)
